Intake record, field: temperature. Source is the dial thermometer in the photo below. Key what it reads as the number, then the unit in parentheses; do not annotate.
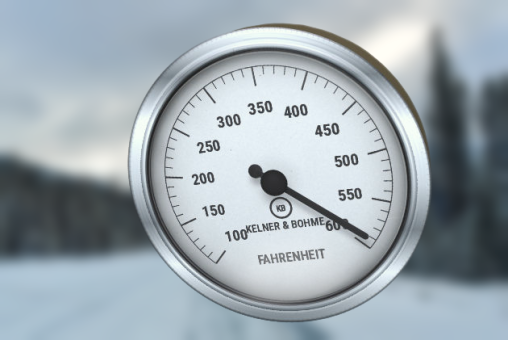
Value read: 590 (°F)
